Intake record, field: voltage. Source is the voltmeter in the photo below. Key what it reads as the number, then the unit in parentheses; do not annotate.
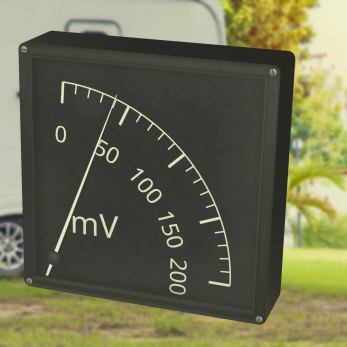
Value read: 40 (mV)
